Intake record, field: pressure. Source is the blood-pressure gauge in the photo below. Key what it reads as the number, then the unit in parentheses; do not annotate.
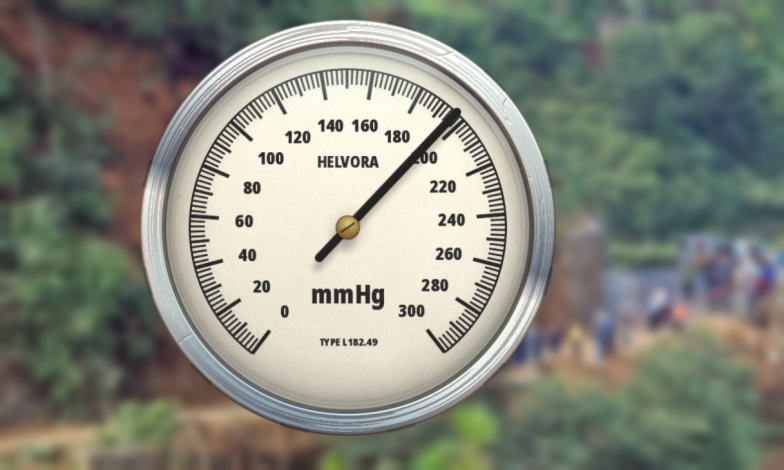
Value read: 196 (mmHg)
